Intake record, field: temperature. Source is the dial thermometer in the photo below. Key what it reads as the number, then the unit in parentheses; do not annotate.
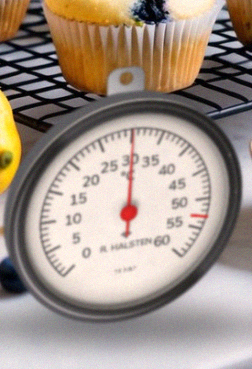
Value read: 30 (°C)
